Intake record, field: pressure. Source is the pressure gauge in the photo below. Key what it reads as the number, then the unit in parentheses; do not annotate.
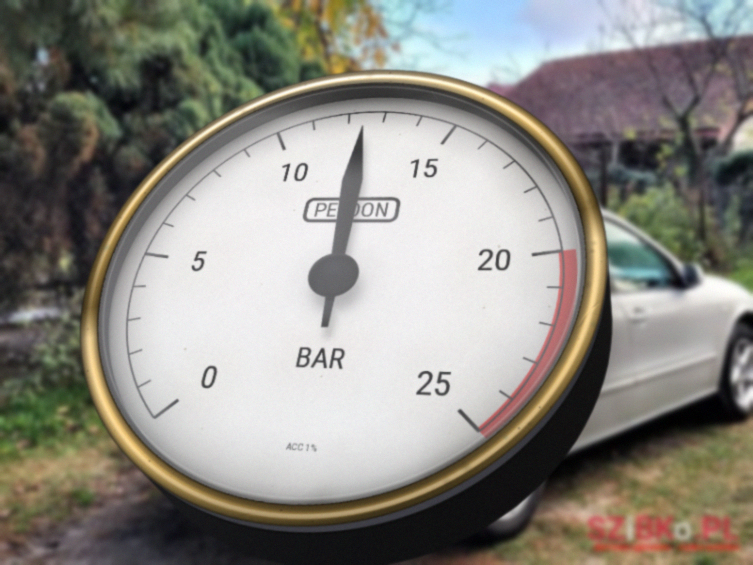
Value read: 12.5 (bar)
